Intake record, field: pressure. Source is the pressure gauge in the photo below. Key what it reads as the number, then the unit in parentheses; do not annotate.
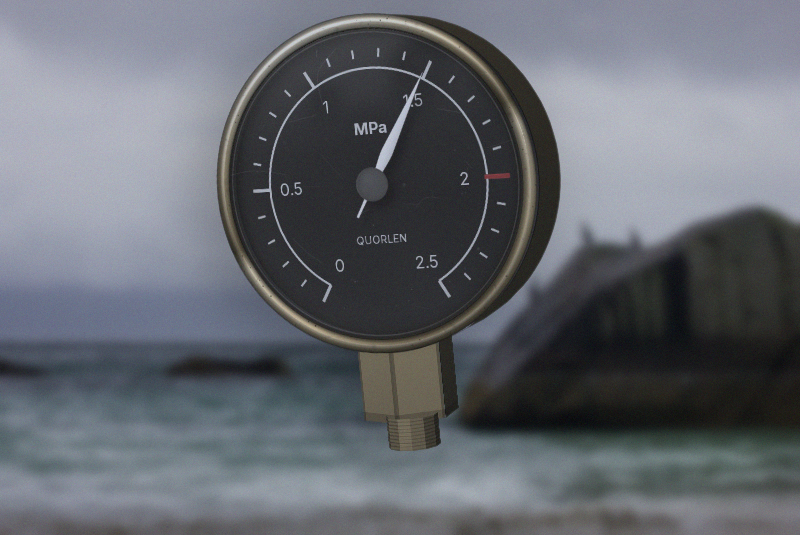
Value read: 1.5 (MPa)
